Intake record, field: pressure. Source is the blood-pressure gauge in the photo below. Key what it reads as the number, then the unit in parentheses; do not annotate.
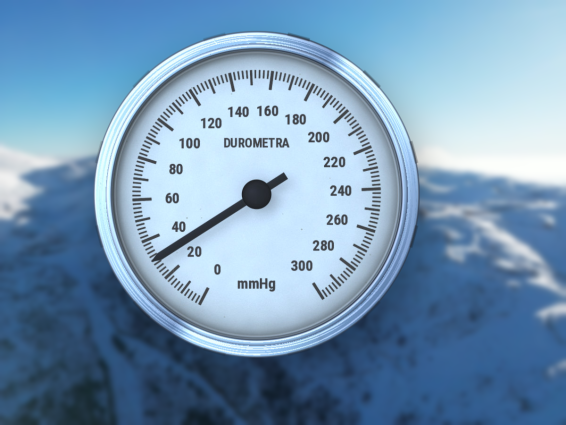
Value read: 30 (mmHg)
